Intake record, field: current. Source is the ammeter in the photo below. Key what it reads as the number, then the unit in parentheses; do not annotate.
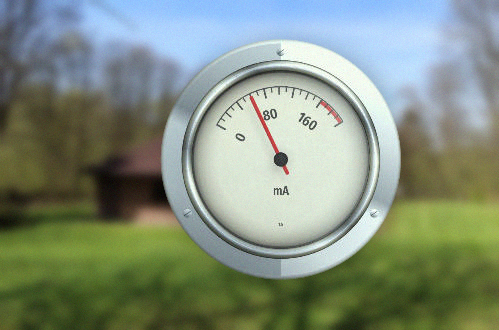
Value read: 60 (mA)
